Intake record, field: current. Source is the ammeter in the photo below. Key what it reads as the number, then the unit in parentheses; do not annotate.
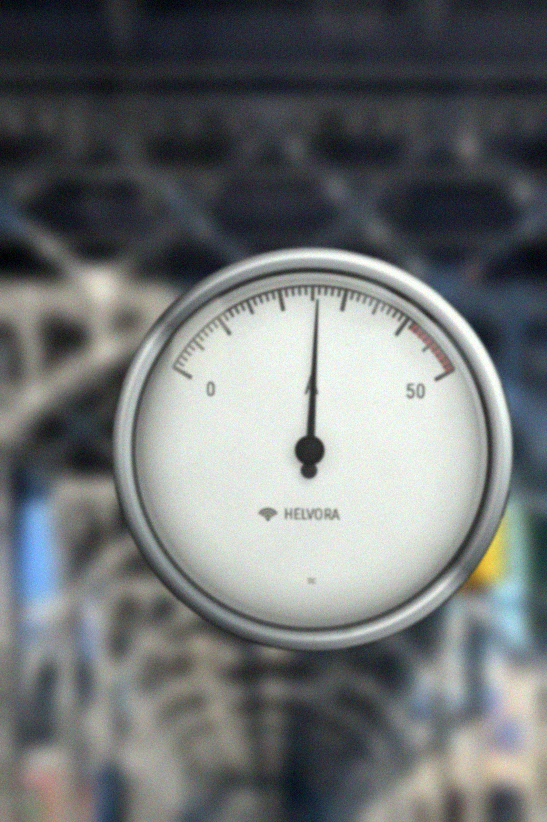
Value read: 26 (A)
